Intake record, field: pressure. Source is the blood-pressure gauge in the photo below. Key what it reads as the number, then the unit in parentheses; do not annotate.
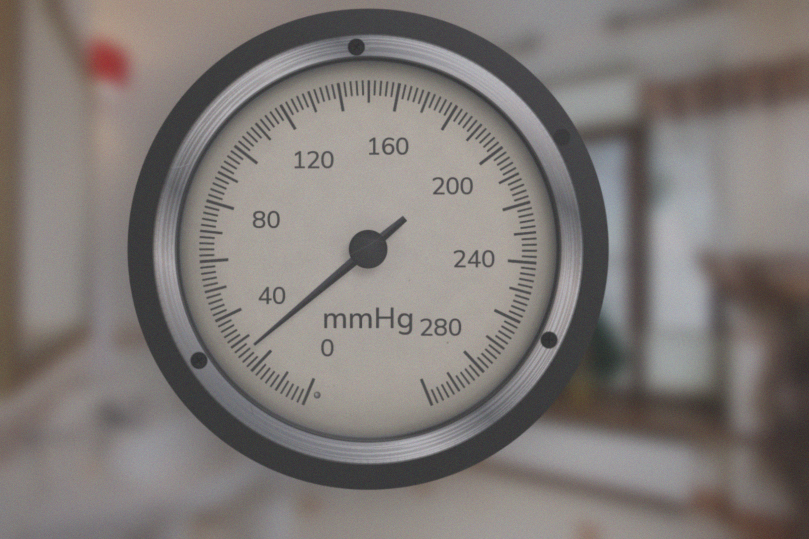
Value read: 26 (mmHg)
